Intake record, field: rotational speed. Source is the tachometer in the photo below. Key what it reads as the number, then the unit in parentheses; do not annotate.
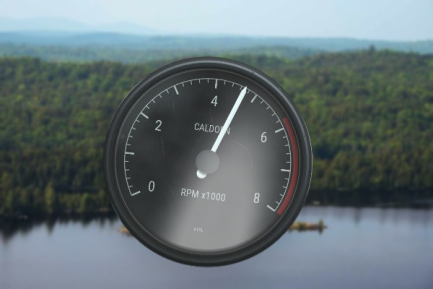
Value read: 4700 (rpm)
